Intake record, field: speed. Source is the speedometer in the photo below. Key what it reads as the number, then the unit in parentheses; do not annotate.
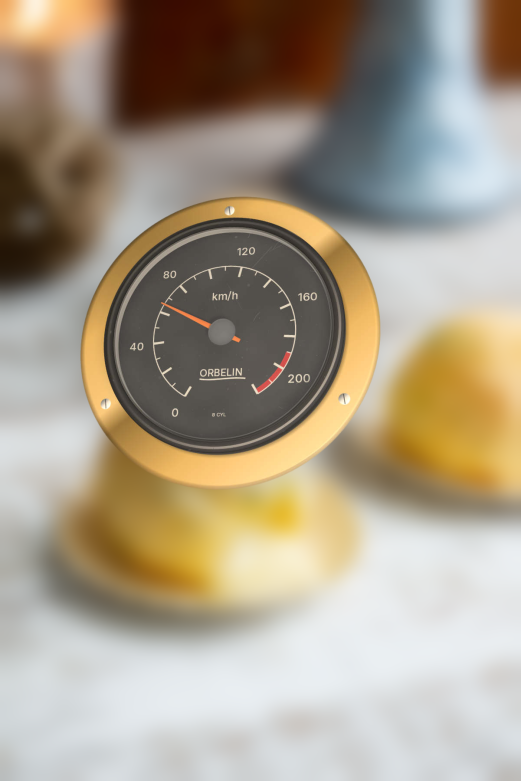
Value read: 65 (km/h)
